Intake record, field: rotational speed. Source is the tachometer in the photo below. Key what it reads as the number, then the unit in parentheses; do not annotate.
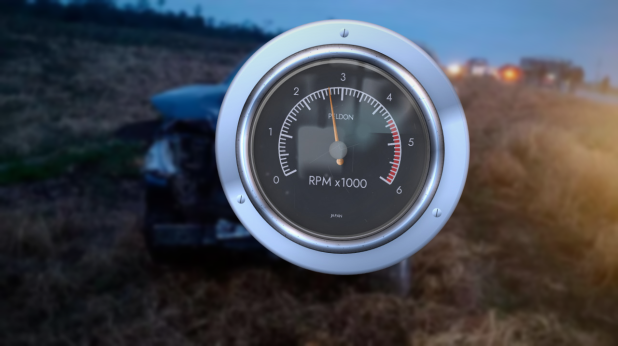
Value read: 2700 (rpm)
